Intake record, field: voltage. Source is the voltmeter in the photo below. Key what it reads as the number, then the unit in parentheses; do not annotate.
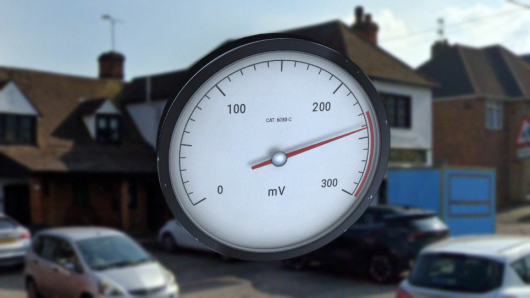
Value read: 240 (mV)
